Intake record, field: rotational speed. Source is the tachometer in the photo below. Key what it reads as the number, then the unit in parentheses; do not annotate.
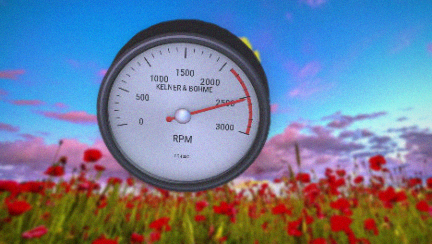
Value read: 2500 (rpm)
